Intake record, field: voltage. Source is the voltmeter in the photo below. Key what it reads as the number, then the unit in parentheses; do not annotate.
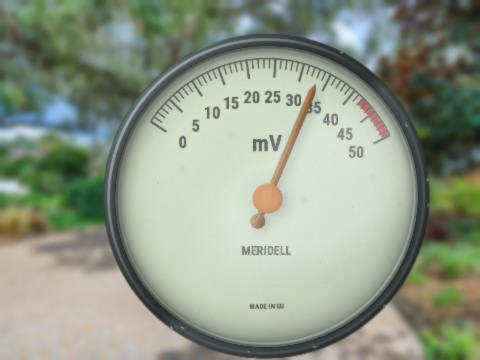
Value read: 33 (mV)
